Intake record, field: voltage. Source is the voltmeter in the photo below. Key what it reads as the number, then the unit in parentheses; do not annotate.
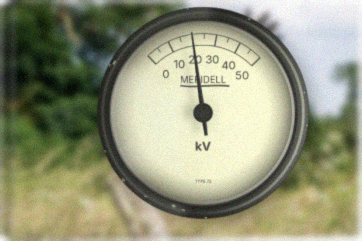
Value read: 20 (kV)
